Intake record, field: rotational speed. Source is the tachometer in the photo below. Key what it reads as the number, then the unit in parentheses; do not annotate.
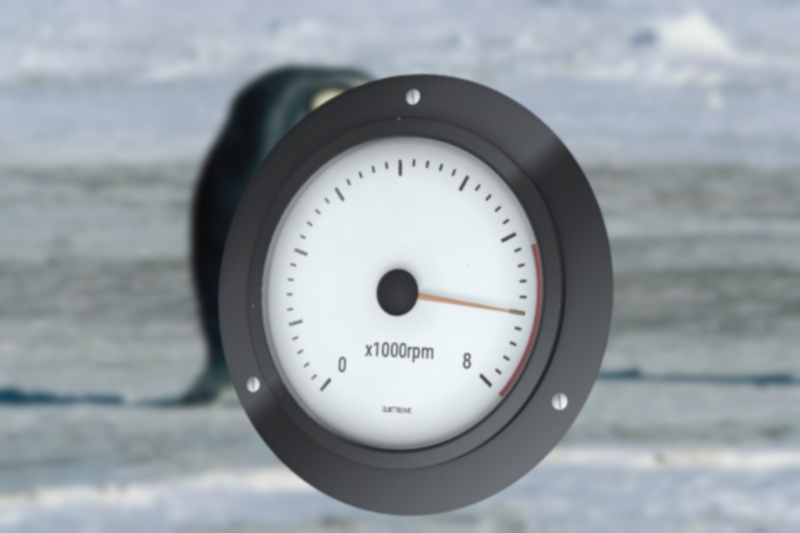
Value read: 7000 (rpm)
